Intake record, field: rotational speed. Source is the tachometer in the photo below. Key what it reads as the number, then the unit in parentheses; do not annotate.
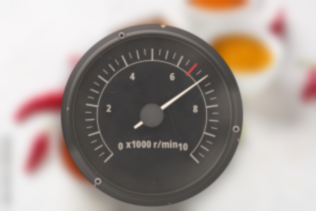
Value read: 7000 (rpm)
